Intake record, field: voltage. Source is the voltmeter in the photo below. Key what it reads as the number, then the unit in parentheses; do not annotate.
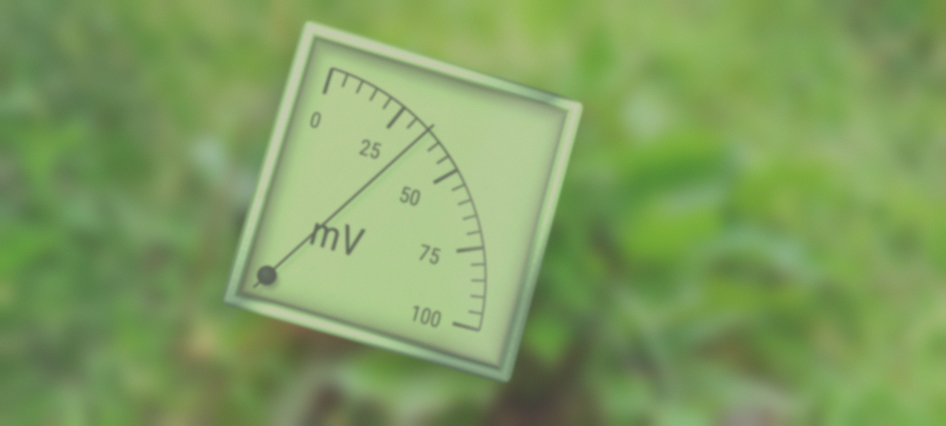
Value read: 35 (mV)
